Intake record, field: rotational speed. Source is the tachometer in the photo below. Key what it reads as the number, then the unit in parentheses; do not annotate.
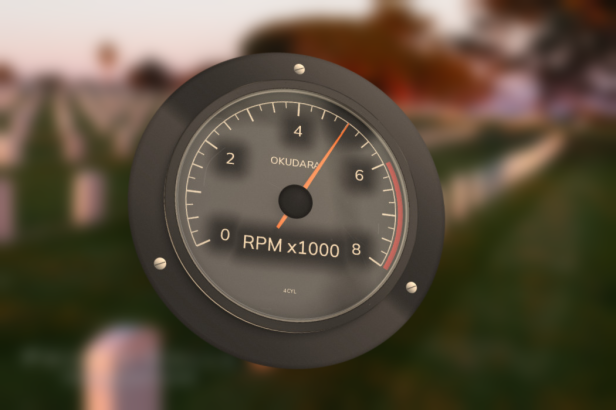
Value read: 5000 (rpm)
